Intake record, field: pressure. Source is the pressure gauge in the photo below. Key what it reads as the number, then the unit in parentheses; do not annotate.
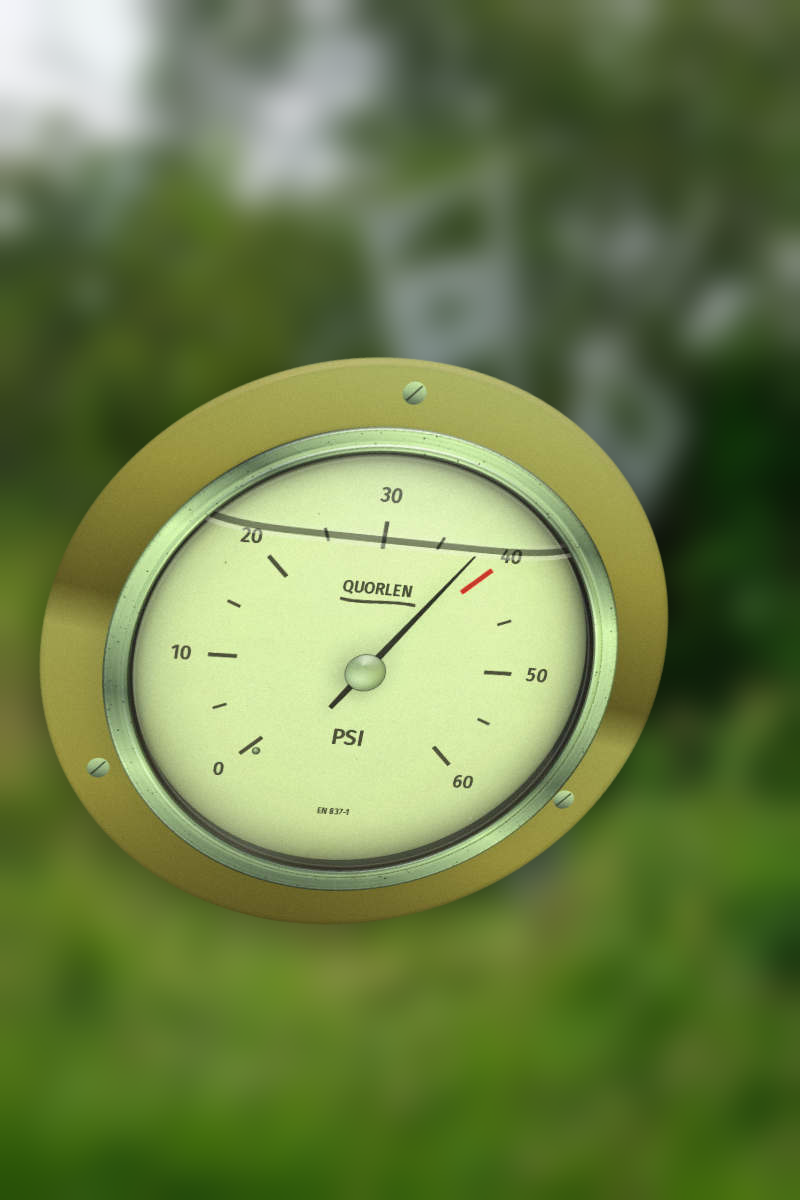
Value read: 37.5 (psi)
